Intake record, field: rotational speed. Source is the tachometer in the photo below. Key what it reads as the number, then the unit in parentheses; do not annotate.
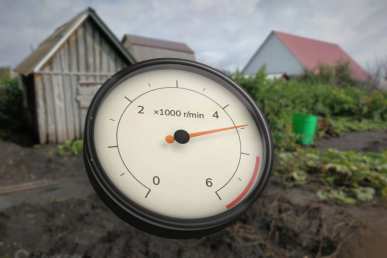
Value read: 4500 (rpm)
